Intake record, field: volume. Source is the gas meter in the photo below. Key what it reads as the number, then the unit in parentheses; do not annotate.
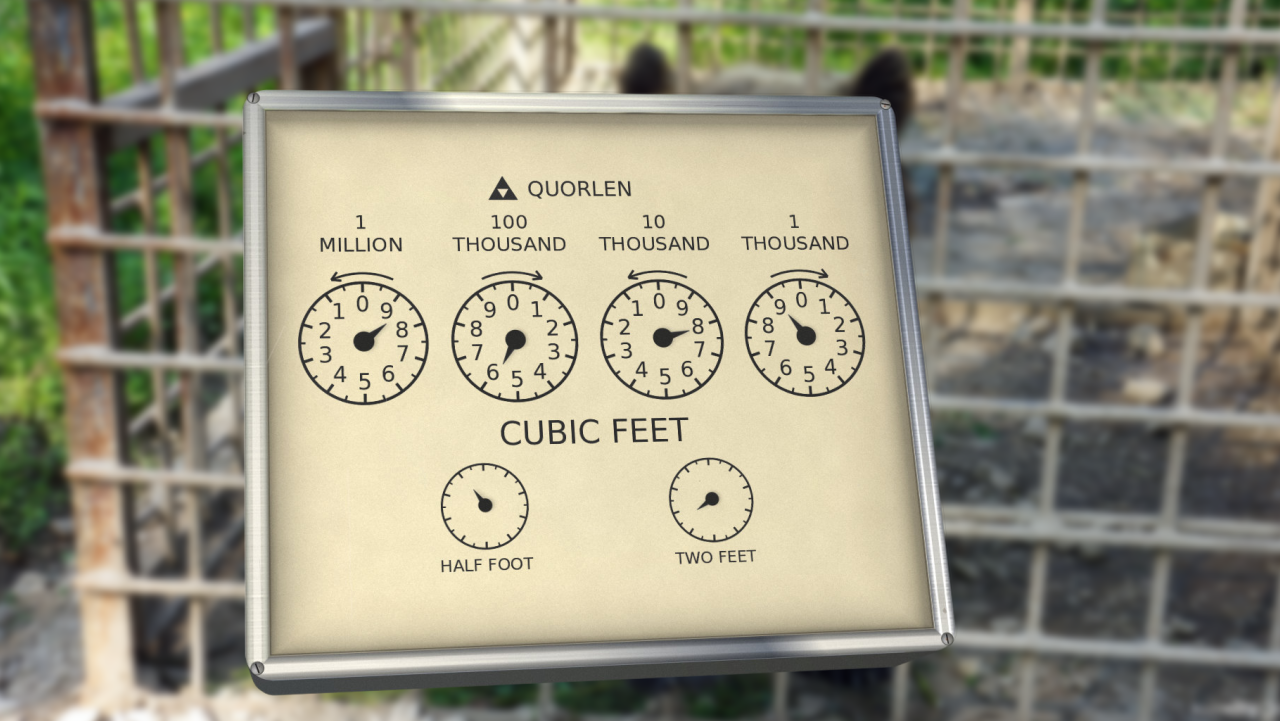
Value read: 857900 (ft³)
